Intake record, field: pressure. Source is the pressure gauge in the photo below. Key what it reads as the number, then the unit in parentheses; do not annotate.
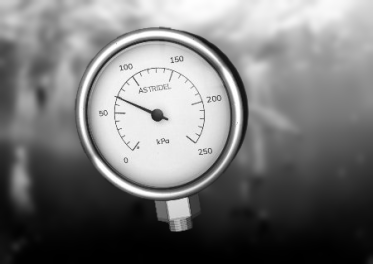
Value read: 70 (kPa)
